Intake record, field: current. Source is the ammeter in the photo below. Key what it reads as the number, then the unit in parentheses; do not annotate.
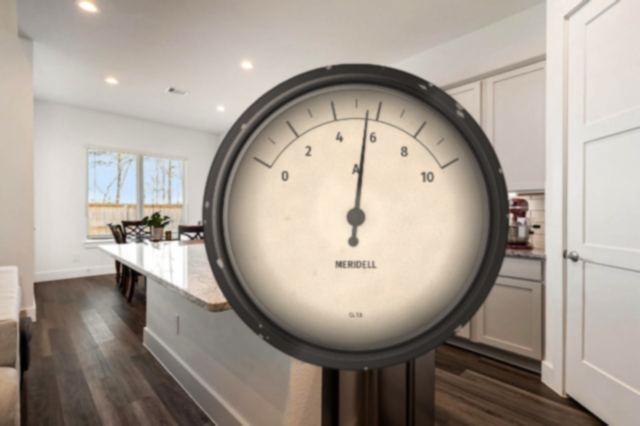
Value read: 5.5 (A)
